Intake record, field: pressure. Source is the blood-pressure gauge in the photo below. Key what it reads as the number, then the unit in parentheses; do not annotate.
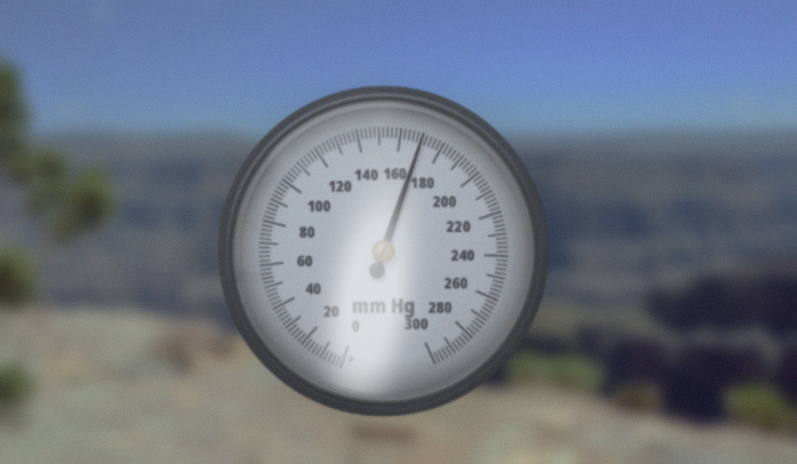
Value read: 170 (mmHg)
